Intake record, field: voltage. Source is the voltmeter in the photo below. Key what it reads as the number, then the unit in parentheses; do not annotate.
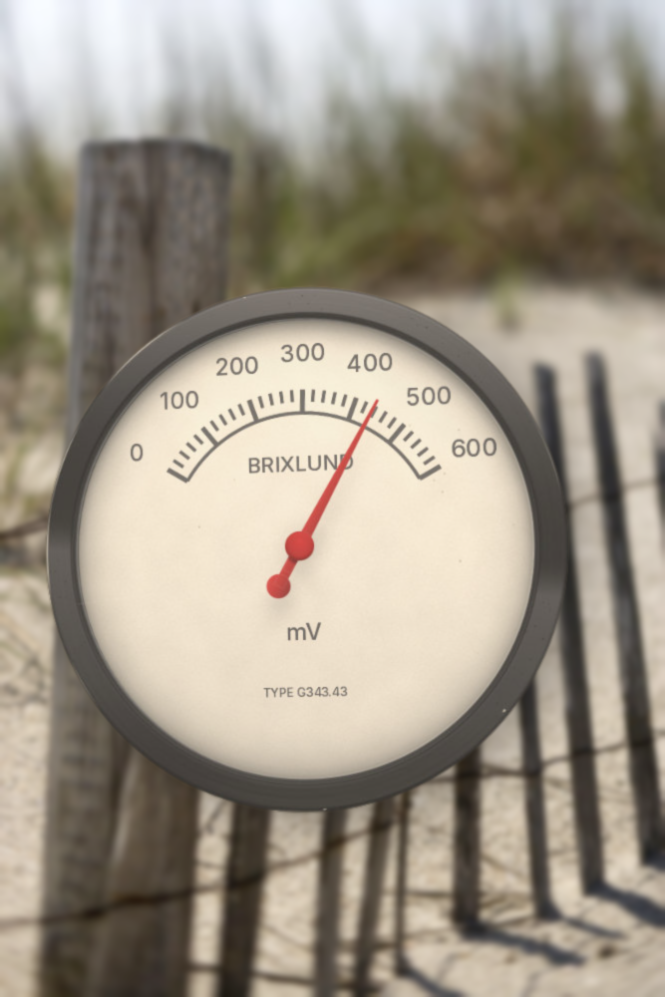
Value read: 440 (mV)
